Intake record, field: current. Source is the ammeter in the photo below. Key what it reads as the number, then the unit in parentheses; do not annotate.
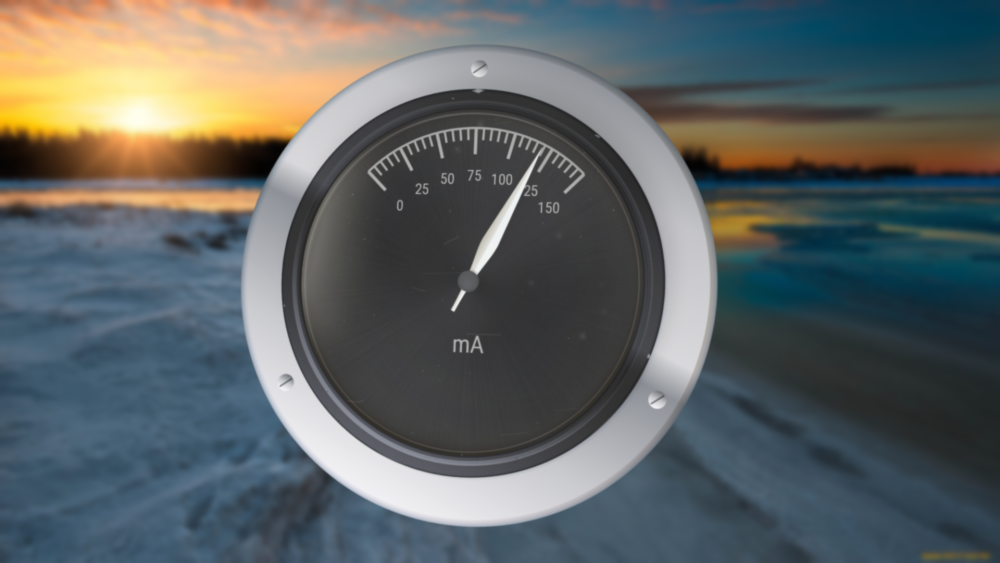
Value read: 120 (mA)
